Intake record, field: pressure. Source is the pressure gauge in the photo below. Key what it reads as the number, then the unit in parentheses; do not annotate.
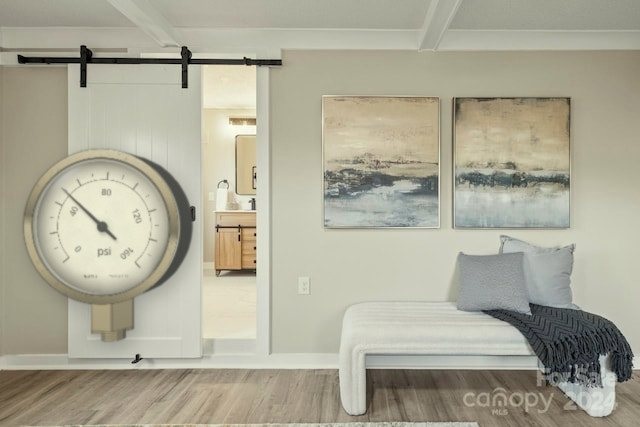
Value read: 50 (psi)
